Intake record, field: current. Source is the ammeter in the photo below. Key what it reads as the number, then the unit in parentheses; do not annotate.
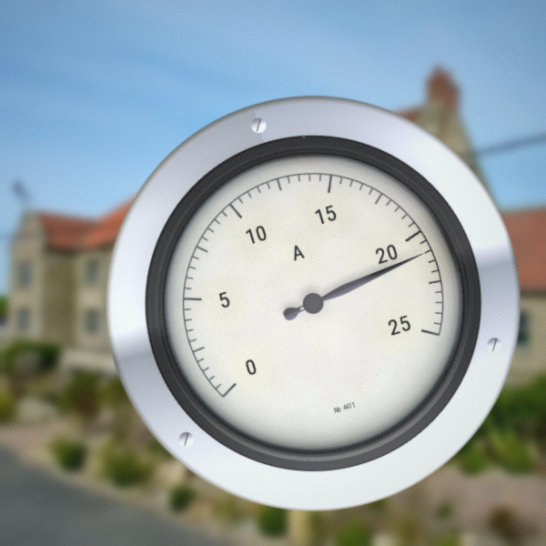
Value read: 21 (A)
